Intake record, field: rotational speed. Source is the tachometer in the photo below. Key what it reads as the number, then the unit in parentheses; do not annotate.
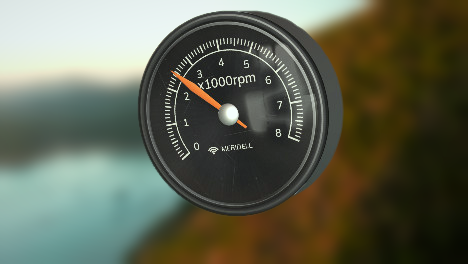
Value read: 2500 (rpm)
